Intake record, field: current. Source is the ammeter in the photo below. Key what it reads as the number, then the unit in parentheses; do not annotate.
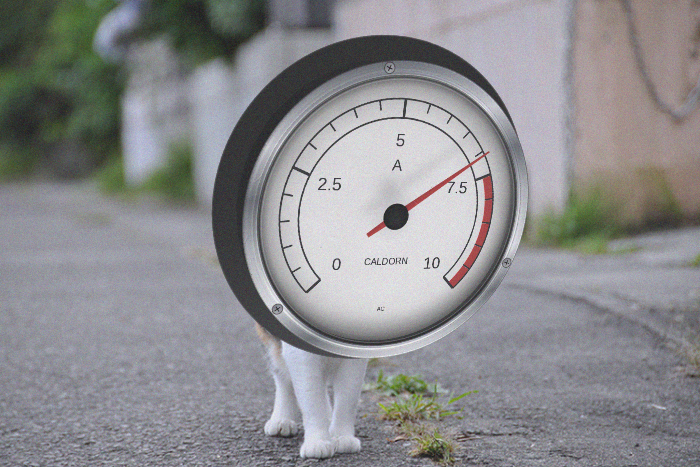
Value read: 7 (A)
